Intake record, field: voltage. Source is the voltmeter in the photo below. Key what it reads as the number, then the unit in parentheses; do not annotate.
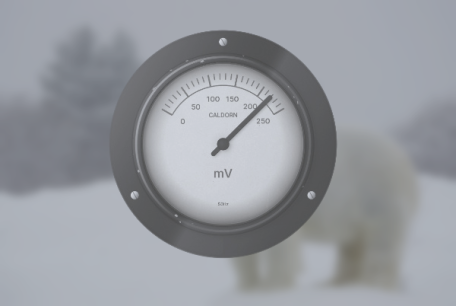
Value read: 220 (mV)
